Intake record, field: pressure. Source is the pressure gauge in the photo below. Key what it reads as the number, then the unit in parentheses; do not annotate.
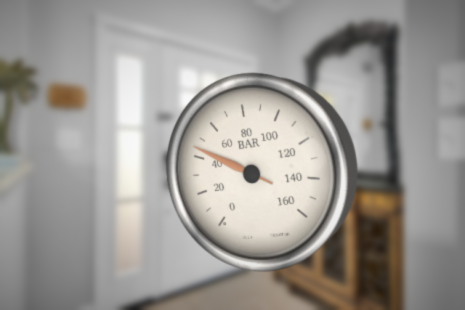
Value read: 45 (bar)
